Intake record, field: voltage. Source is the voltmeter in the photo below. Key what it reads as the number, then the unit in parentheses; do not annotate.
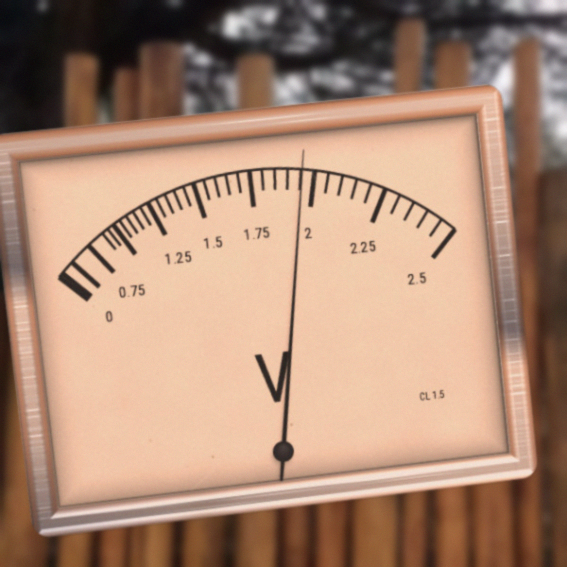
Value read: 1.95 (V)
